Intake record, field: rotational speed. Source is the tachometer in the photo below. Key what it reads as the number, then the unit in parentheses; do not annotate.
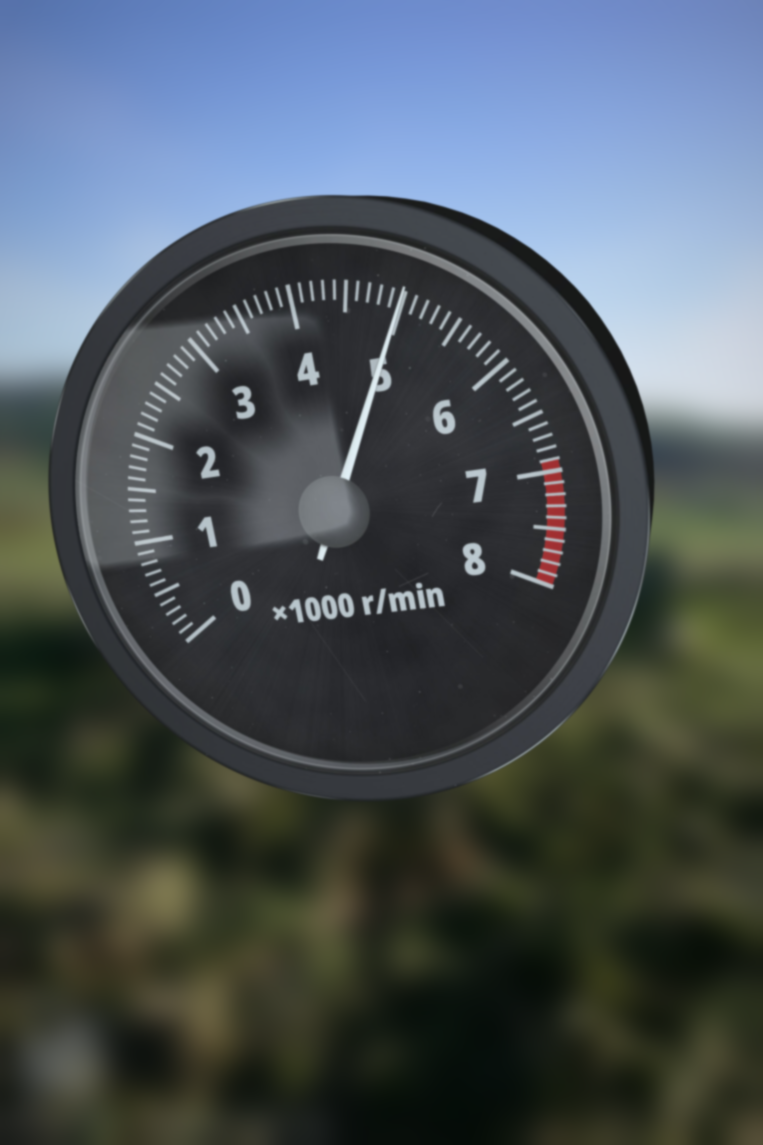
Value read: 5000 (rpm)
